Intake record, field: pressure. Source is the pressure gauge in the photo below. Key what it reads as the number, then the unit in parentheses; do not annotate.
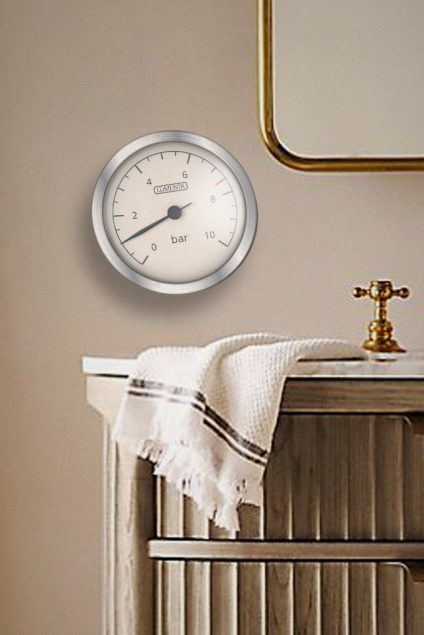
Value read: 1 (bar)
